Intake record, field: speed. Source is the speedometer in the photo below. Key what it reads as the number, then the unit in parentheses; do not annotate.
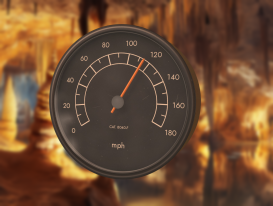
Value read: 115 (mph)
